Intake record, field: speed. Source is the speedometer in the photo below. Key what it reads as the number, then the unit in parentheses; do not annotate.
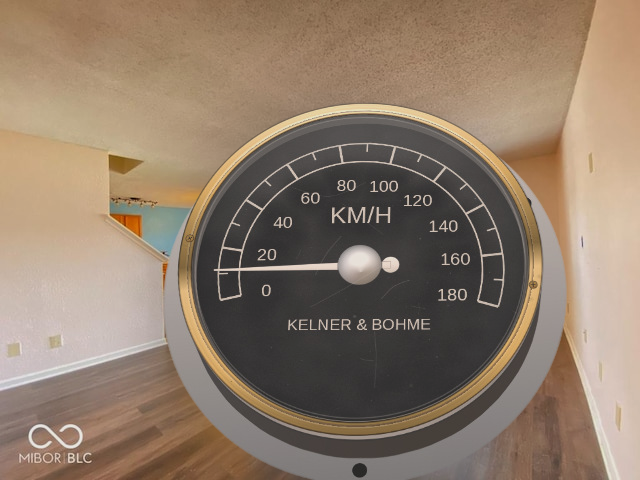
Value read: 10 (km/h)
